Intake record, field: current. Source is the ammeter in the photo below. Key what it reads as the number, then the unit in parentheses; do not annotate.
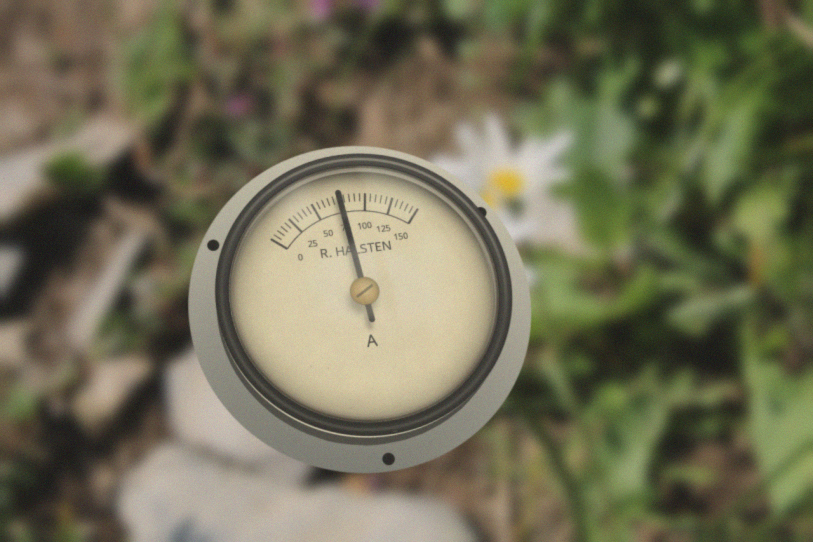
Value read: 75 (A)
